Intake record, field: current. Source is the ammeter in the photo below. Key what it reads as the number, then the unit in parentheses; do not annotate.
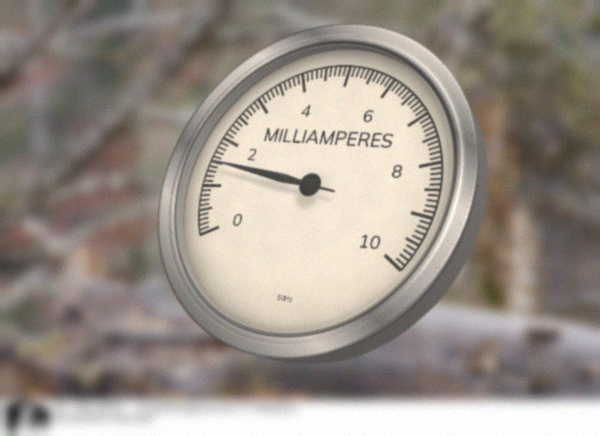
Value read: 1.5 (mA)
